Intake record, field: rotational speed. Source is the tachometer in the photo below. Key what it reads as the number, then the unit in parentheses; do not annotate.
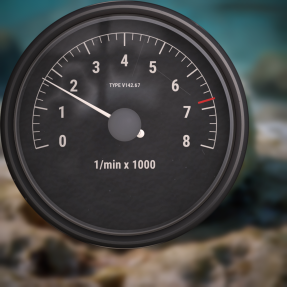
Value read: 1700 (rpm)
